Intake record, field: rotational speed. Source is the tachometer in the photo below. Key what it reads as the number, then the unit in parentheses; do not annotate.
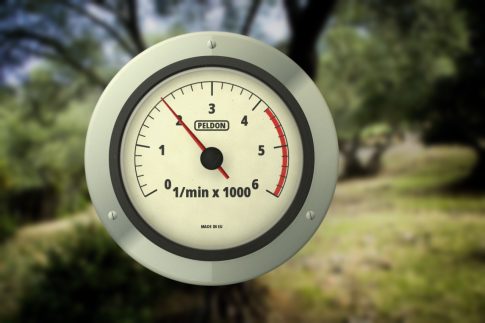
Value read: 2000 (rpm)
